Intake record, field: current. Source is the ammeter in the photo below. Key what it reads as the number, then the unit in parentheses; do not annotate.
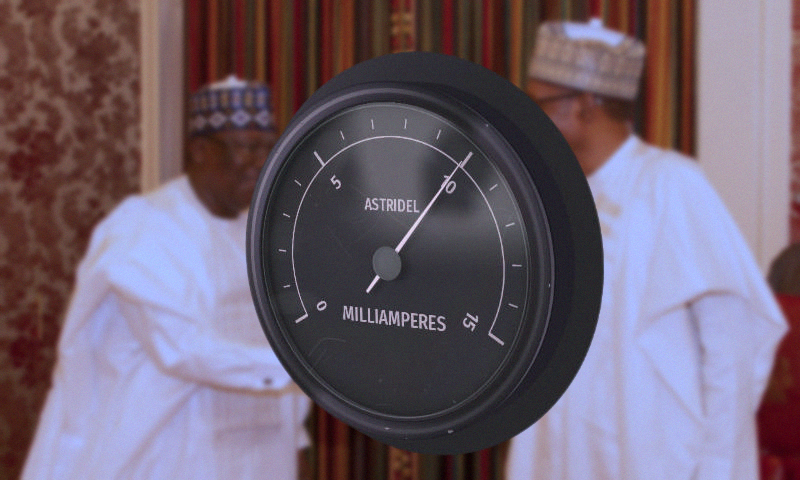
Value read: 10 (mA)
